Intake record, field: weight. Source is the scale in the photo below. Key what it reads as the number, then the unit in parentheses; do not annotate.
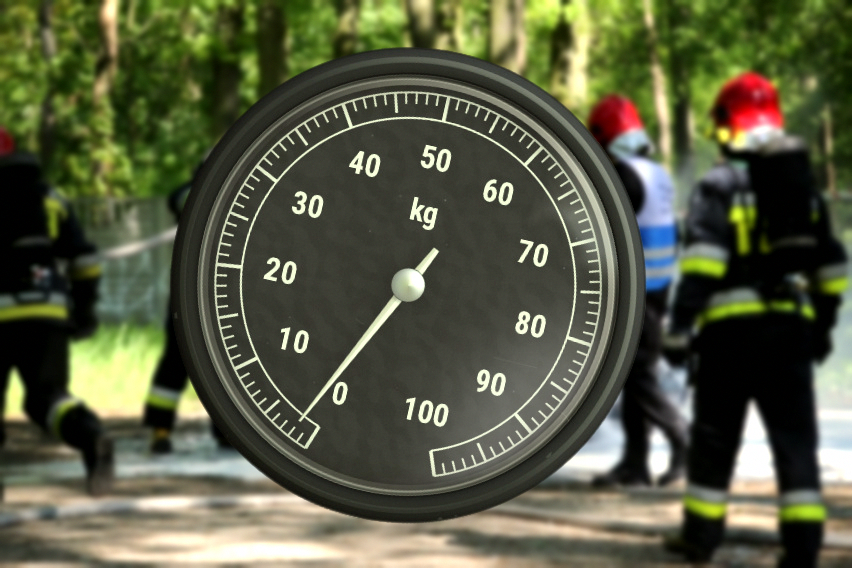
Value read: 2 (kg)
